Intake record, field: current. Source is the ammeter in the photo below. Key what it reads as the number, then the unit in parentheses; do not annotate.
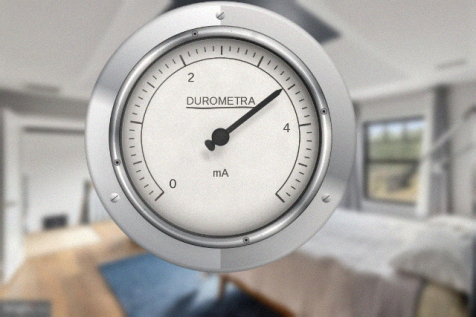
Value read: 3.45 (mA)
